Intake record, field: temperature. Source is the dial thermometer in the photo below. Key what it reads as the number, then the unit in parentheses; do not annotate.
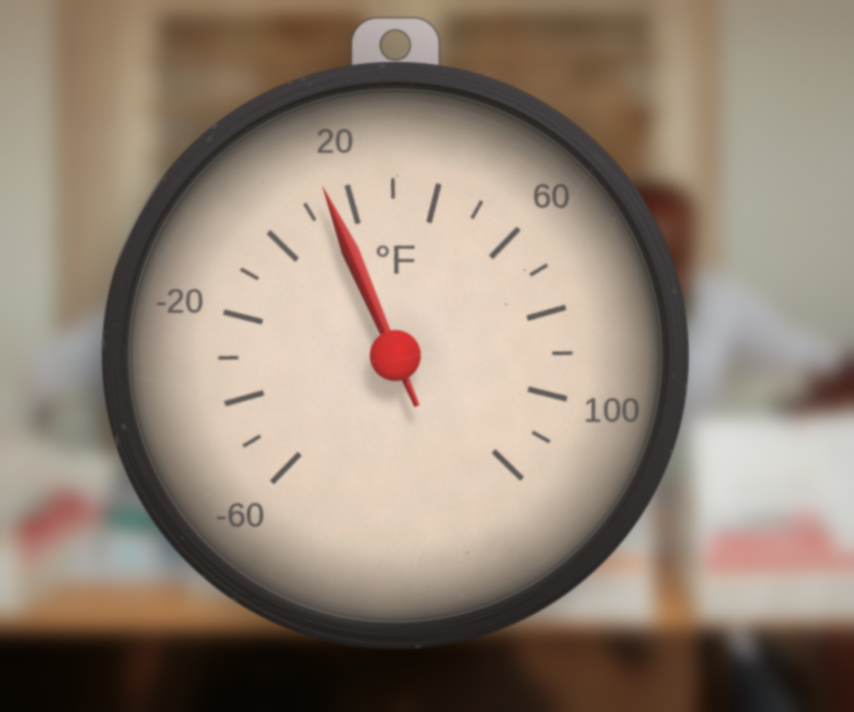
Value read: 15 (°F)
